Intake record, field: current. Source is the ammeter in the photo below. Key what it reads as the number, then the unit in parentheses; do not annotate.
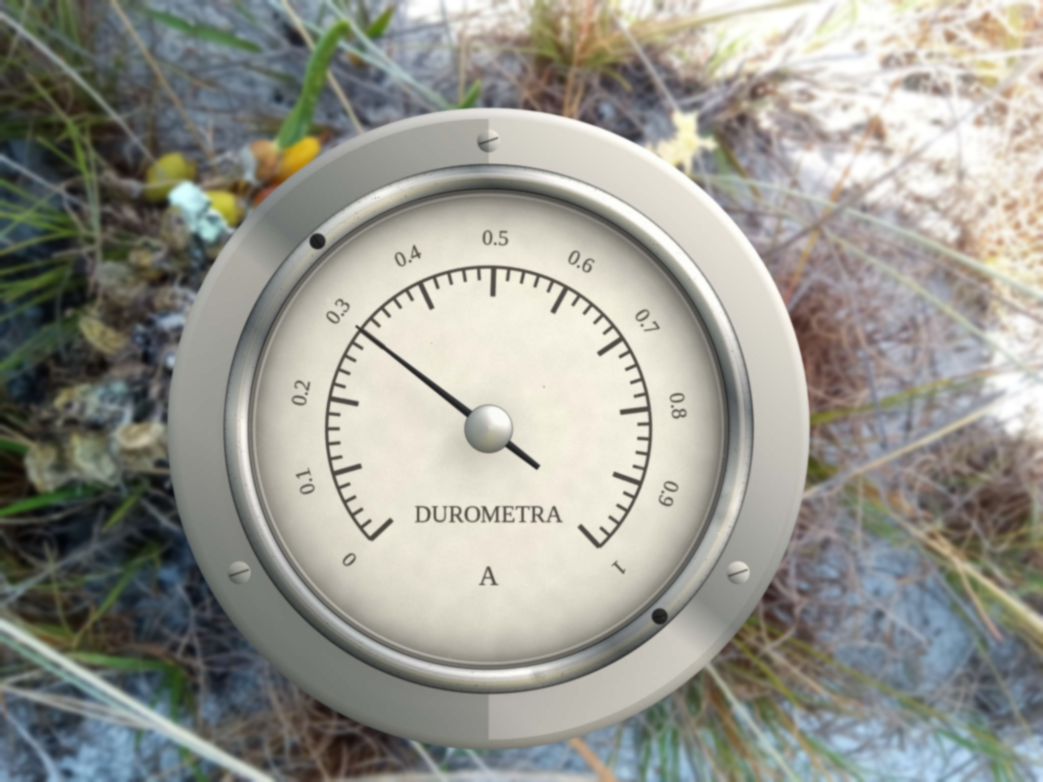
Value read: 0.3 (A)
